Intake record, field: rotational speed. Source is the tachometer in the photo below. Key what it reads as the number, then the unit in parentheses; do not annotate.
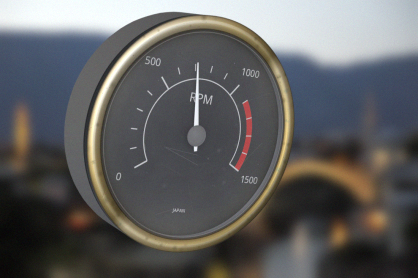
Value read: 700 (rpm)
